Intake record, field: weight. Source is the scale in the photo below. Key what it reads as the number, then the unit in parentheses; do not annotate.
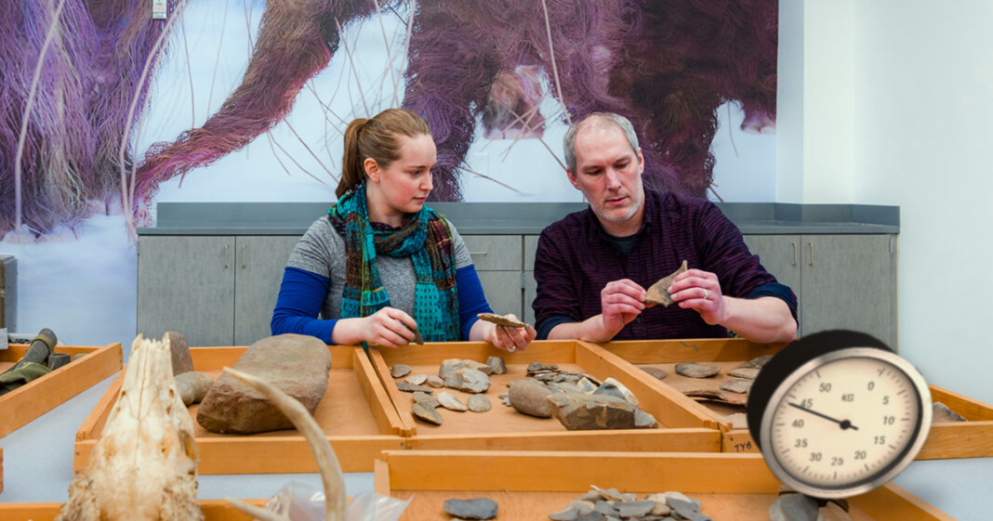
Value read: 44 (kg)
